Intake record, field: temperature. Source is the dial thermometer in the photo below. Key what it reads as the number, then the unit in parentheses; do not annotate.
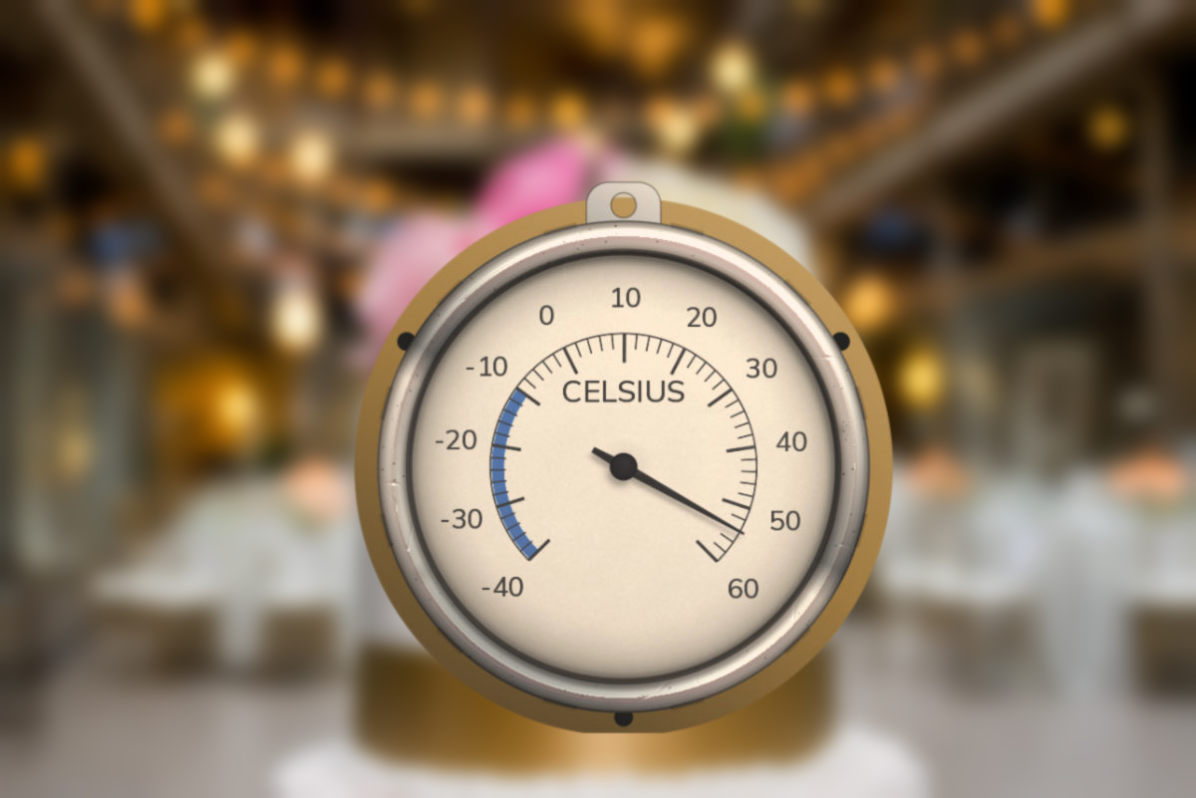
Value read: 54 (°C)
